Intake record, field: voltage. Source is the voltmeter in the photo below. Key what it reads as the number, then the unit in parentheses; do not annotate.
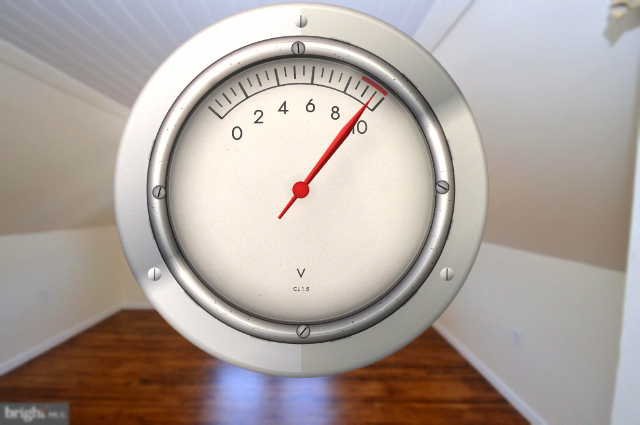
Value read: 9.5 (V)
